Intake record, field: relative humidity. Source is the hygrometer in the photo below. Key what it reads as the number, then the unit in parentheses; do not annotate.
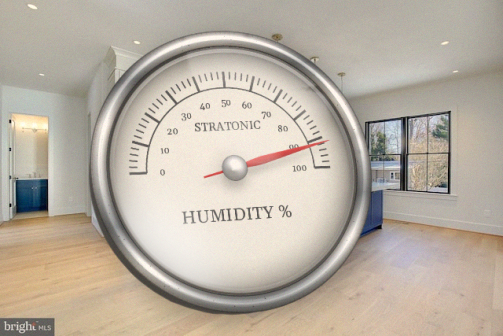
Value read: 92 (%)
